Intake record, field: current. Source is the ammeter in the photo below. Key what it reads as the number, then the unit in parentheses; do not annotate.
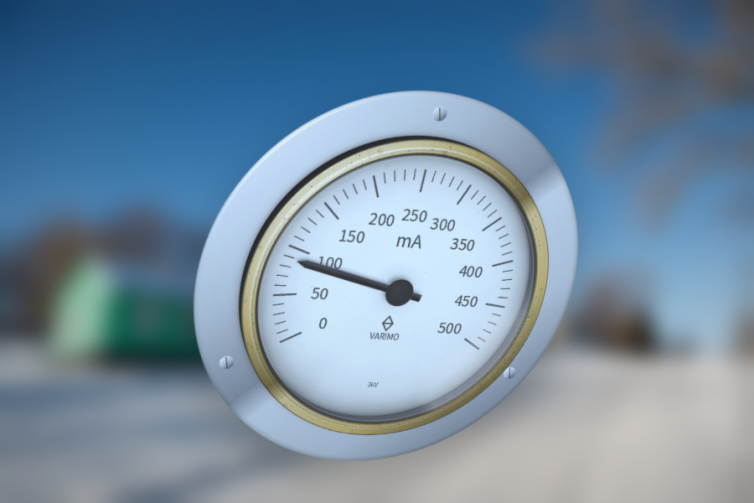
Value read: 90 (mA)
